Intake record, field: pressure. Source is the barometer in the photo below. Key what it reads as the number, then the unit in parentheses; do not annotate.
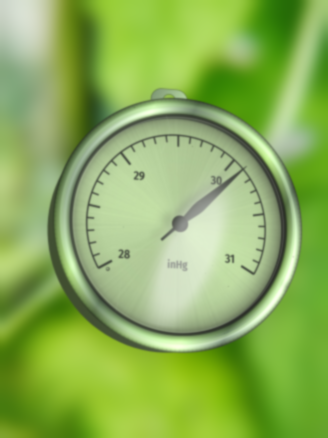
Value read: 30.1 (inHg)
